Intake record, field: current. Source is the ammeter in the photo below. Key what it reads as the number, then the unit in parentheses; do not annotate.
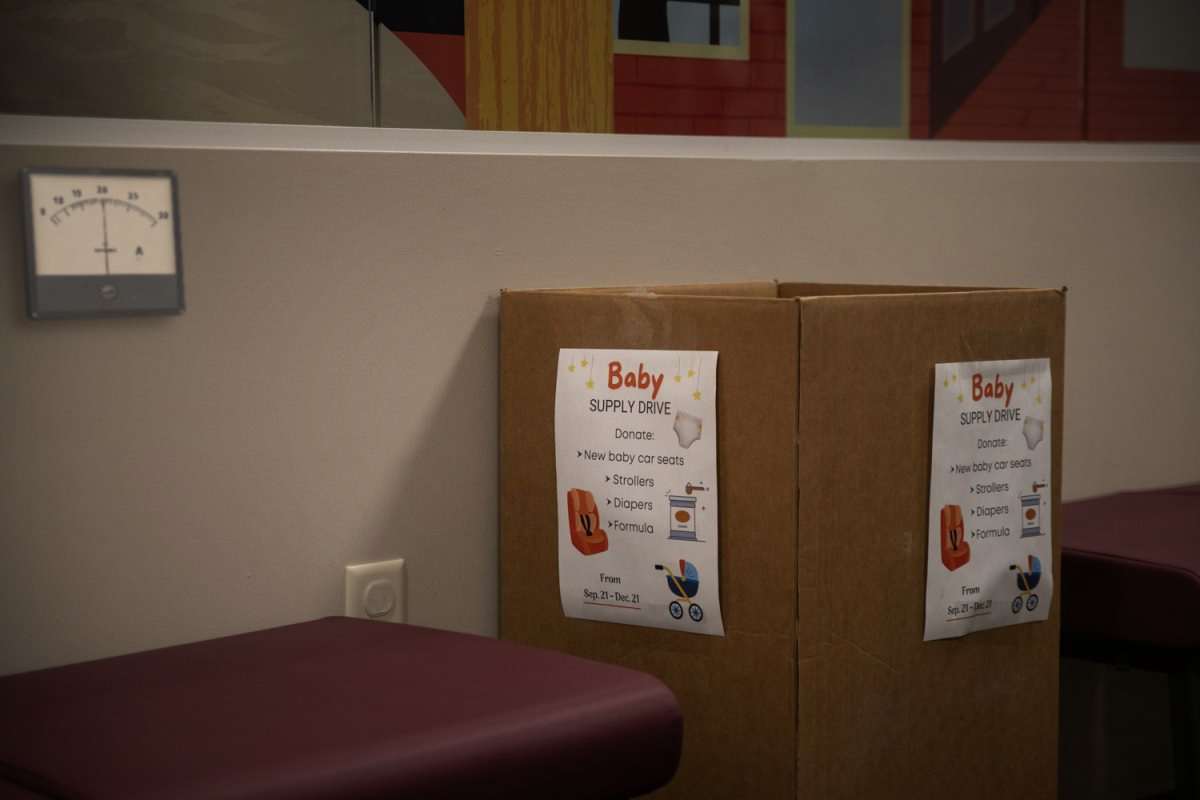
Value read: 20 (A)
